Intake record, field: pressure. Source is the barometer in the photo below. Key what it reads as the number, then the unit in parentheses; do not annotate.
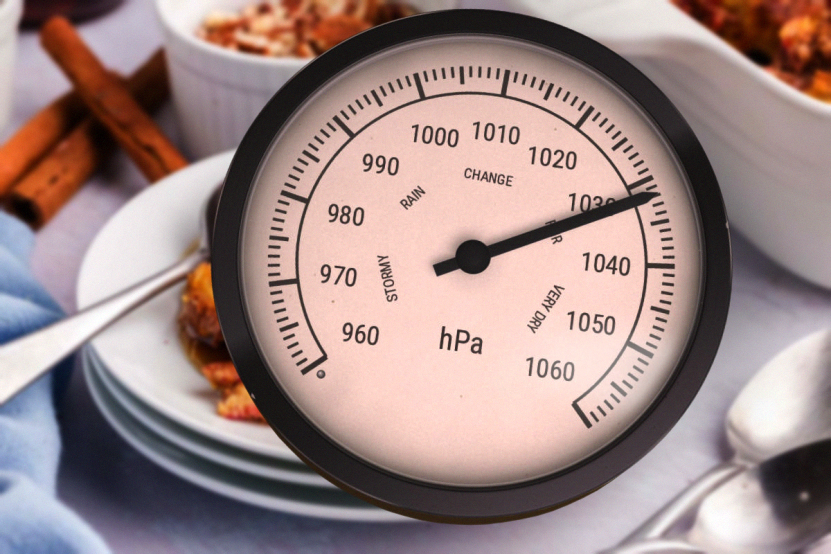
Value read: 1032 (hPa)
